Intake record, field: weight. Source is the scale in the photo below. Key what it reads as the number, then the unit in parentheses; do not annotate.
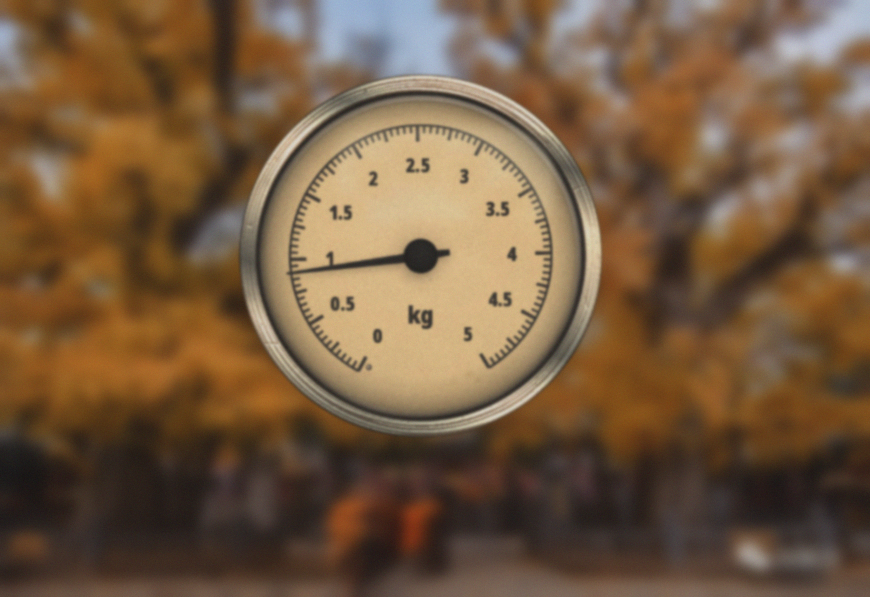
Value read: 0.9 (kg)
